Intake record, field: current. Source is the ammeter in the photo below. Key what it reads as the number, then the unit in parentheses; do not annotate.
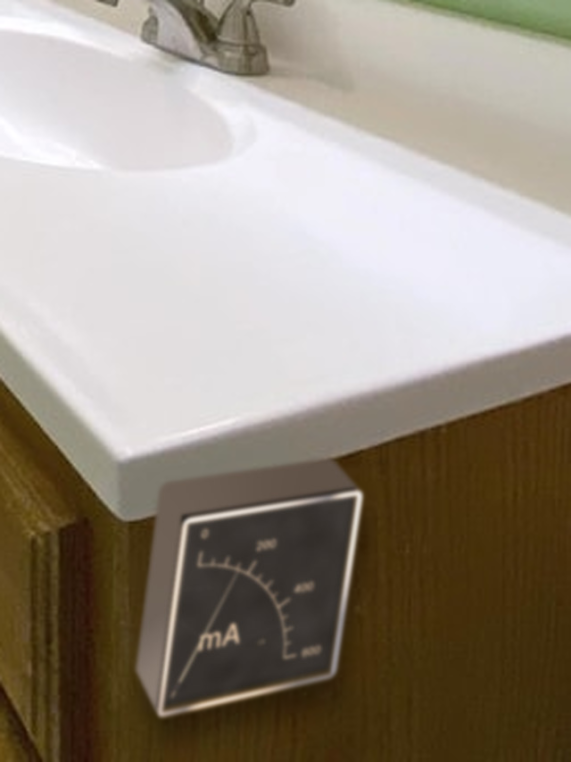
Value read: 150 (mA)
